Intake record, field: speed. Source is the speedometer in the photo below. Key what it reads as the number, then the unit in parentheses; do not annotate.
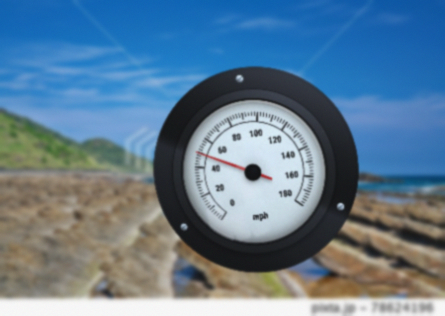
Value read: 50 (mph)
